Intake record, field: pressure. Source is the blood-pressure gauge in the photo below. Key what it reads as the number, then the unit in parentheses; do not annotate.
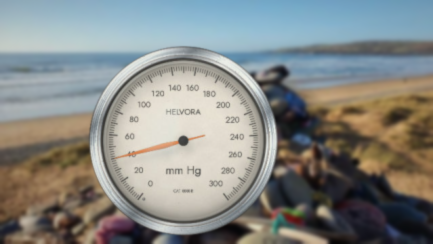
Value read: 40 (mmHg)
